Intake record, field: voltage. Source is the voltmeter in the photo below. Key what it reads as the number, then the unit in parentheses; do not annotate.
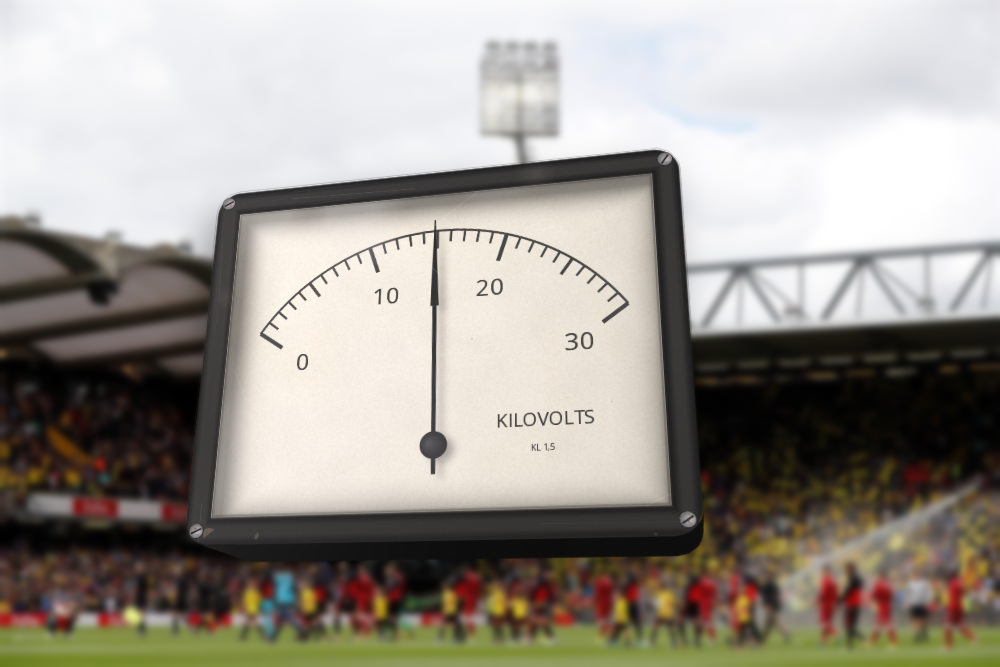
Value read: 15 (kV)
